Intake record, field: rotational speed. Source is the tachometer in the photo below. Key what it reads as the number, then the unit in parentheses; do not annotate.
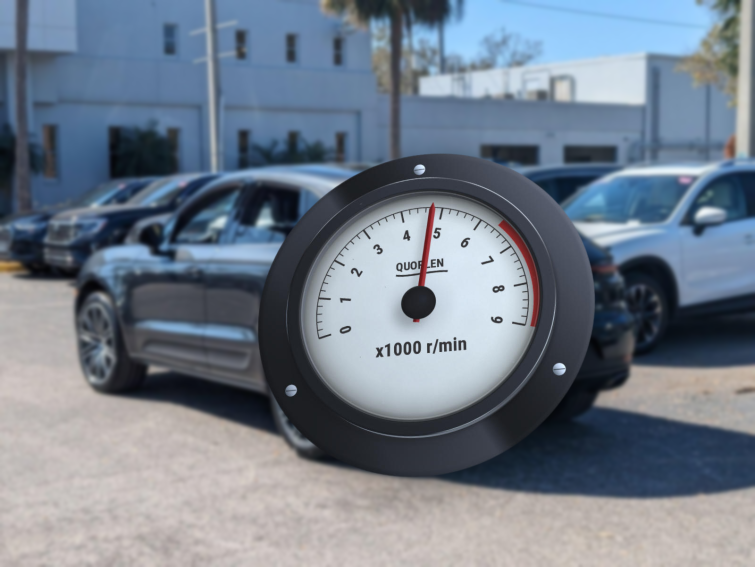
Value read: 4800 (rpm)
